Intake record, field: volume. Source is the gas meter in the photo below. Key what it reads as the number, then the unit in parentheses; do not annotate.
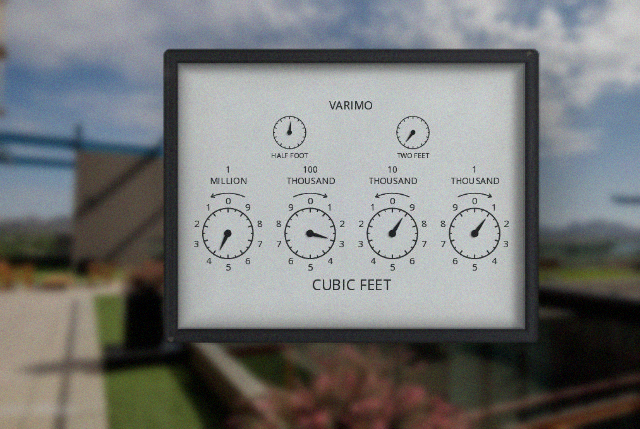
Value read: 429100 (ft³)
